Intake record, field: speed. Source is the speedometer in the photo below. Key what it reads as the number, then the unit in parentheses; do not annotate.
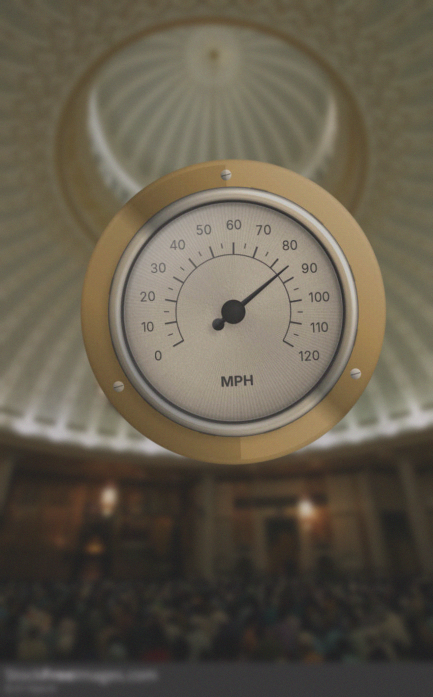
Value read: 85 (mph)
